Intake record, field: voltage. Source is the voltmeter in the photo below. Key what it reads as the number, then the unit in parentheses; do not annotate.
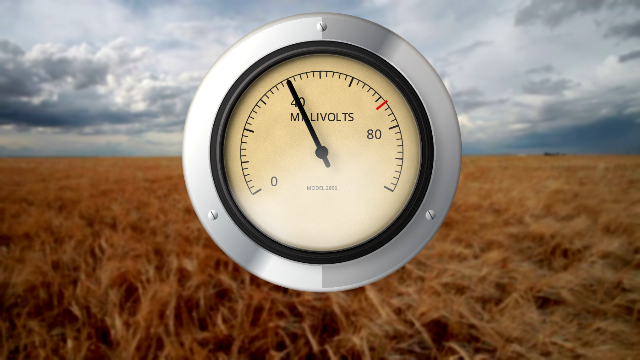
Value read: 40 (mV)
